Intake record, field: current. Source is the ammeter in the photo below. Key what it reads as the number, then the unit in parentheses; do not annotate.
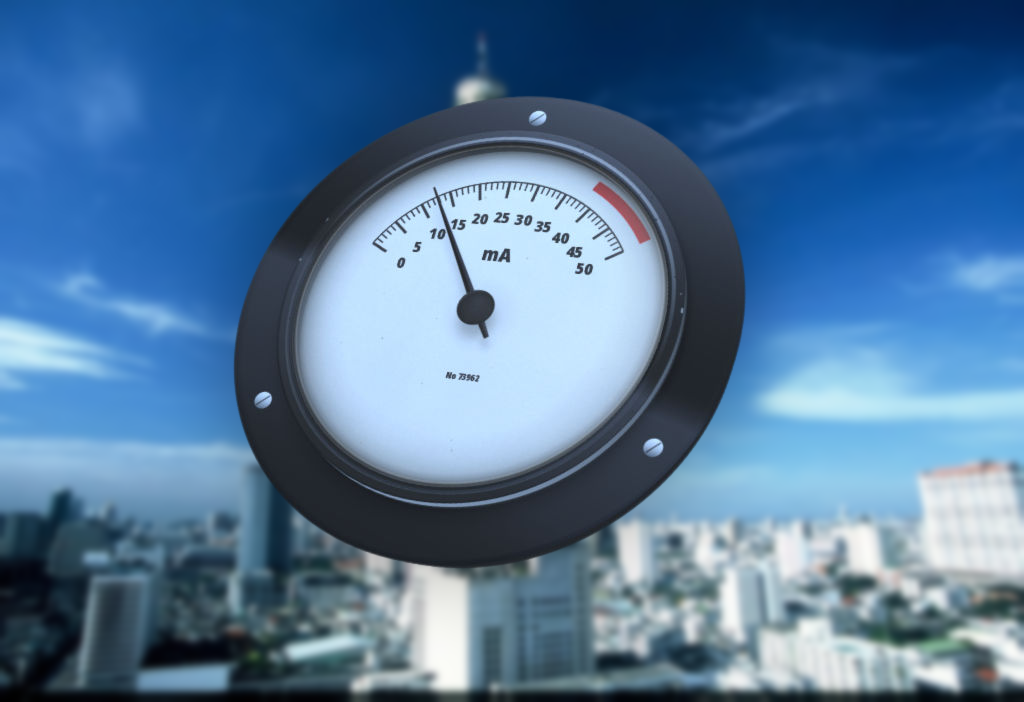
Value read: 13 (mA)
